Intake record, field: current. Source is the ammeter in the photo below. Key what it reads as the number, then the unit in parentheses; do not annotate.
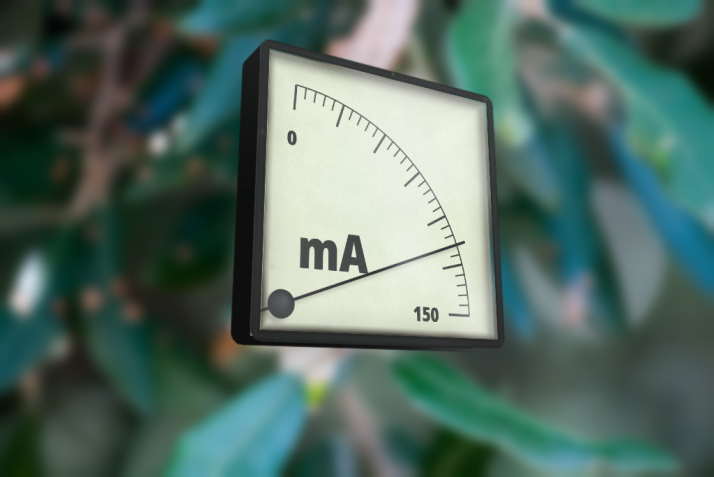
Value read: 115 (mA)
